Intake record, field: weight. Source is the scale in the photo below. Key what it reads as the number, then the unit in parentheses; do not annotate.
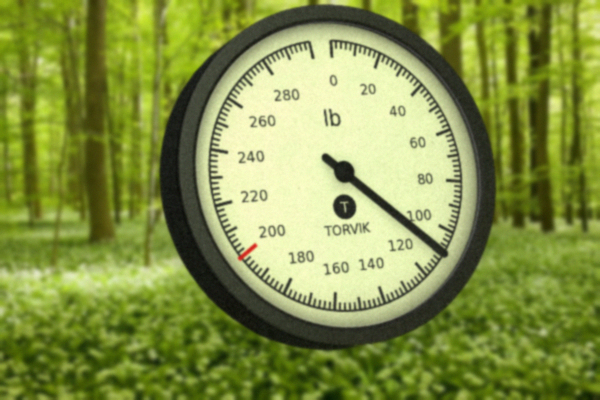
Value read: 110 (lb)
